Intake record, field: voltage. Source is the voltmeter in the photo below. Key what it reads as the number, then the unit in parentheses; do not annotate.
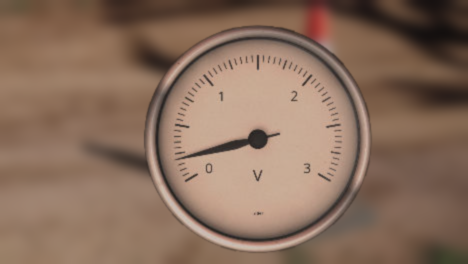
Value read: 0.2 (V)
